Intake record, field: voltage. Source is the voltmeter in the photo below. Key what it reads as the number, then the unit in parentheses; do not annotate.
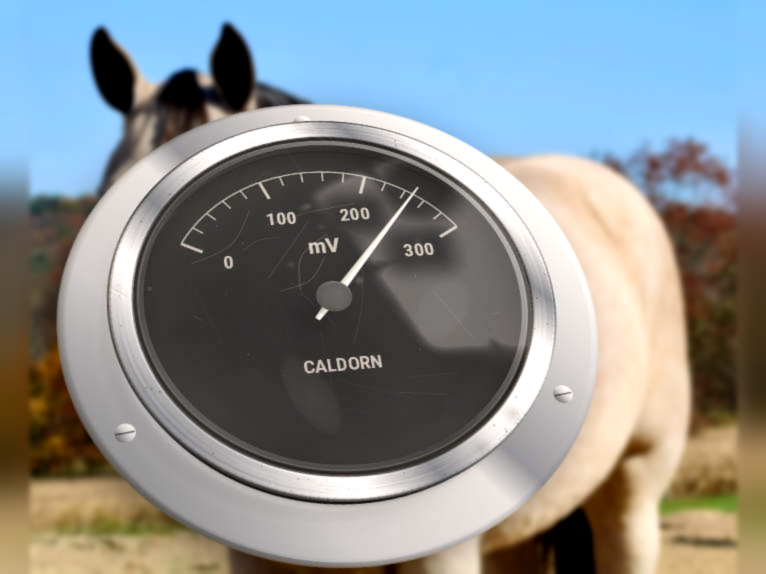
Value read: 250 (mV)
